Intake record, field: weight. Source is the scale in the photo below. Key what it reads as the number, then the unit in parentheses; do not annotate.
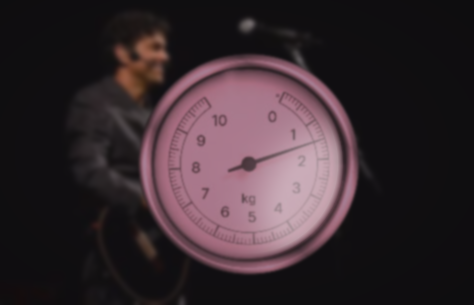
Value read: 1.5 (kg)
